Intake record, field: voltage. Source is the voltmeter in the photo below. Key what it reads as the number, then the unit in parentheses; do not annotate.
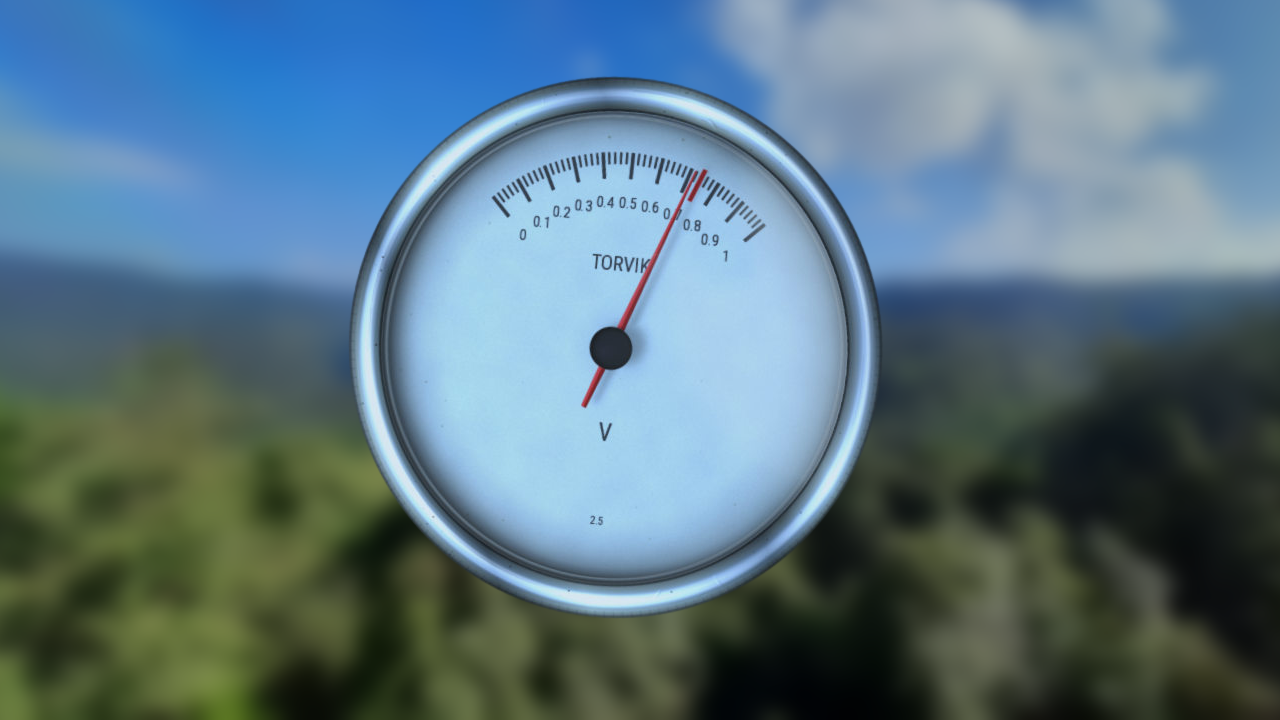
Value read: 0.72 (V)
